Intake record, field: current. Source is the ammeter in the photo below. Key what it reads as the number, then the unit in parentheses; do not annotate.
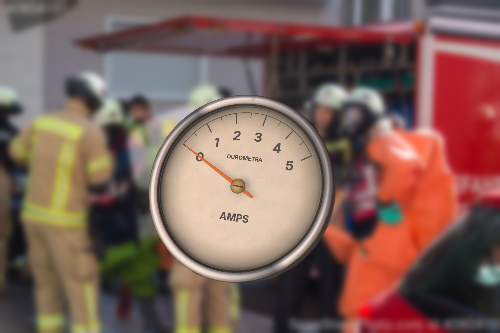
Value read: 0 (A)
